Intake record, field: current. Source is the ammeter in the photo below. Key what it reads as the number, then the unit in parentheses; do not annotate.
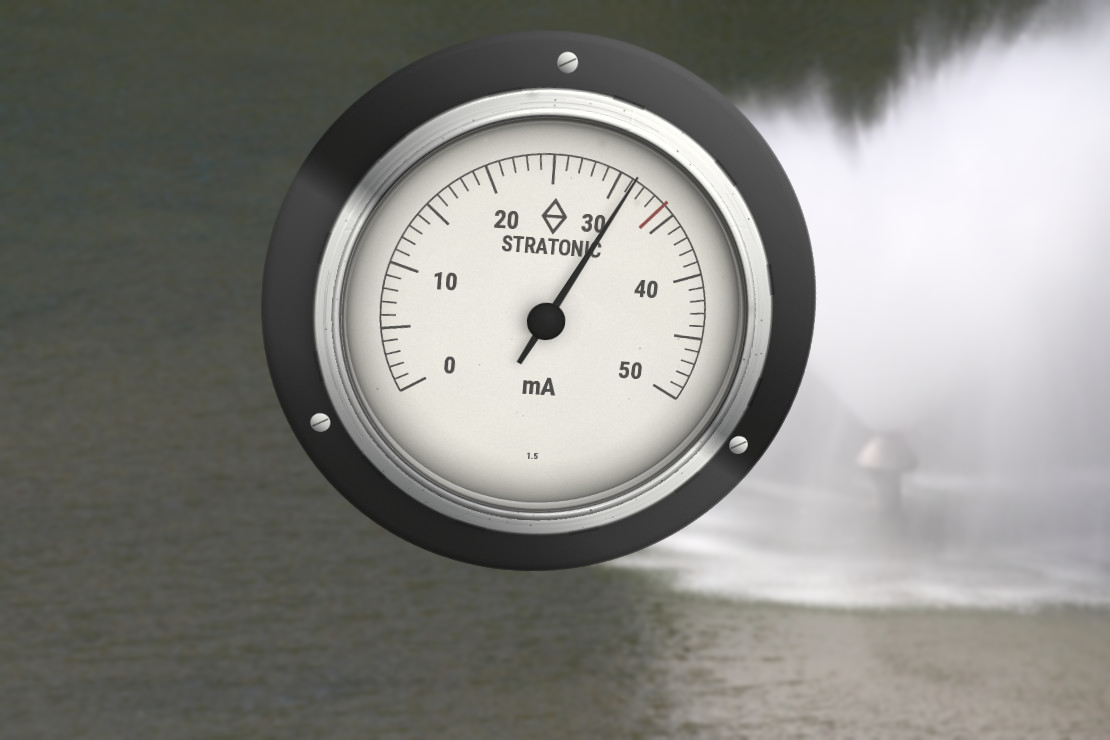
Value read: 31 (mA)
